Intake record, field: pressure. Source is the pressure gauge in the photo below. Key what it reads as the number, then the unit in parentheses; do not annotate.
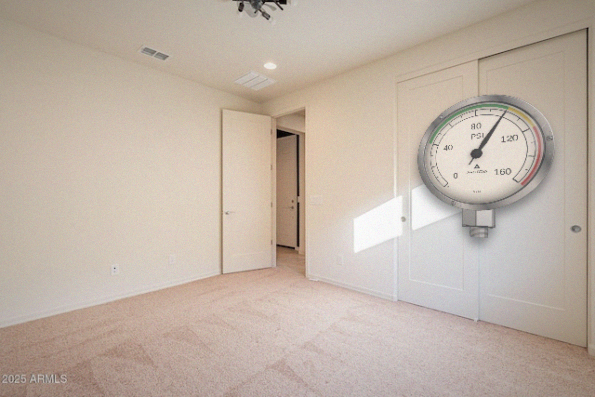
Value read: 100 (psi)
